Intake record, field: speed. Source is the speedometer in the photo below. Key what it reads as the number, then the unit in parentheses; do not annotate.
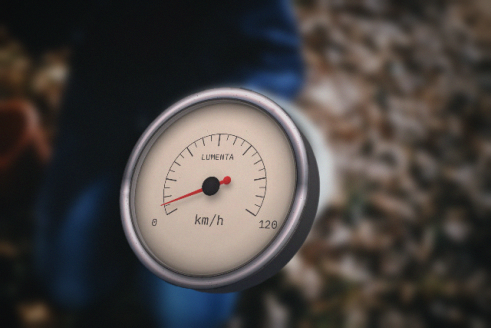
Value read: 5 (km/h)
